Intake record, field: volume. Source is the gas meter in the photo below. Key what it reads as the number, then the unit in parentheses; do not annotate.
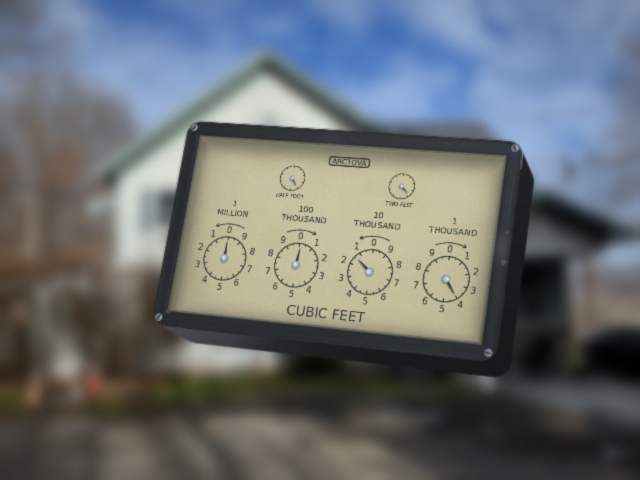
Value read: 1400 (ft³)
